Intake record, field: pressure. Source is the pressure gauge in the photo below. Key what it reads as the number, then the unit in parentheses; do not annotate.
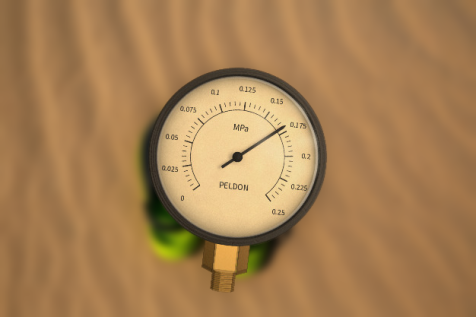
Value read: 0.17 (MPa)
